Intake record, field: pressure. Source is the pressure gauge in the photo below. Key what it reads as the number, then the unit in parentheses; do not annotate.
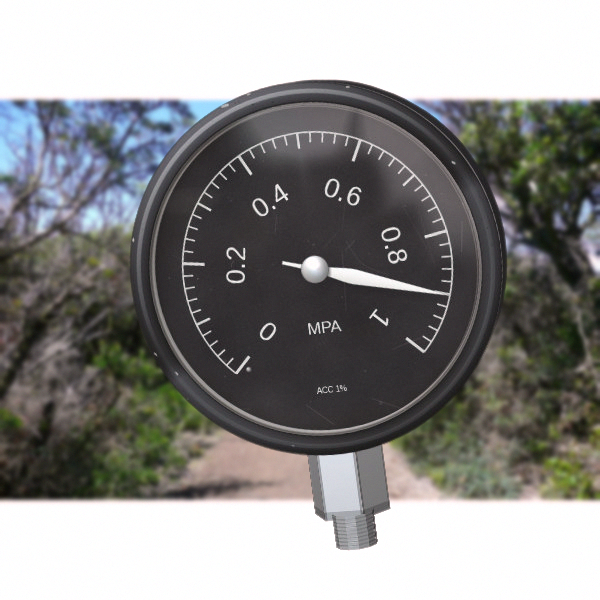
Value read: 0.9 (MPa)
